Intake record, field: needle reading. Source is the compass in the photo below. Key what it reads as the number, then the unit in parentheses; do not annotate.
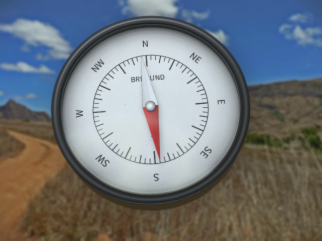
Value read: 175 (°)
